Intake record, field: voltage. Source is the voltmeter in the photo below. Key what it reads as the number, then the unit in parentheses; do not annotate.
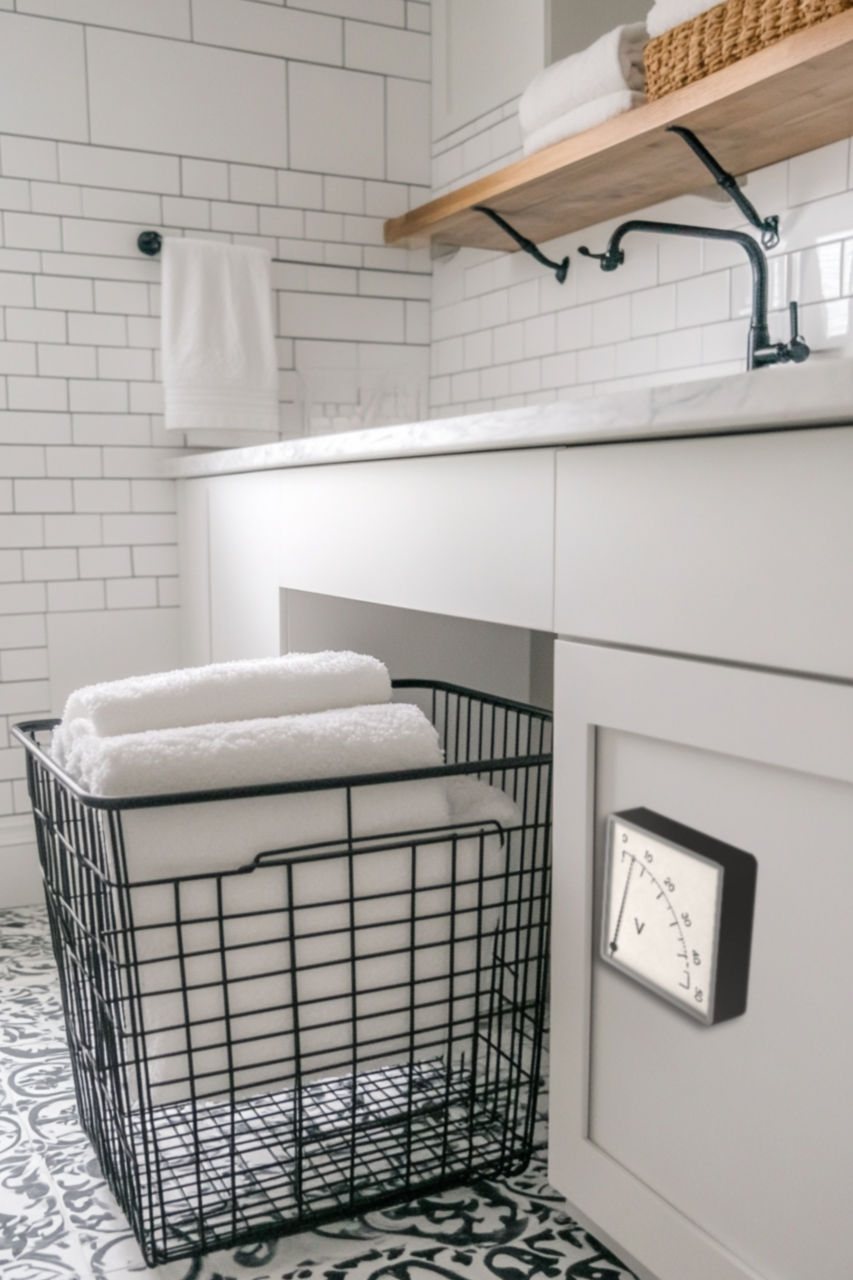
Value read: 5 (V)
